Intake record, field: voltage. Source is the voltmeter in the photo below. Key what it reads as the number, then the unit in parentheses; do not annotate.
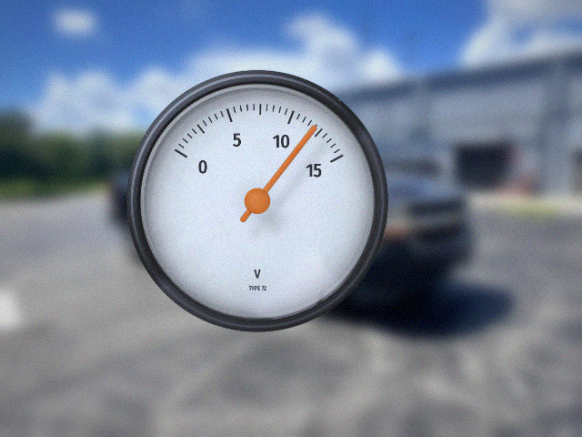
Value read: 12 (V)
